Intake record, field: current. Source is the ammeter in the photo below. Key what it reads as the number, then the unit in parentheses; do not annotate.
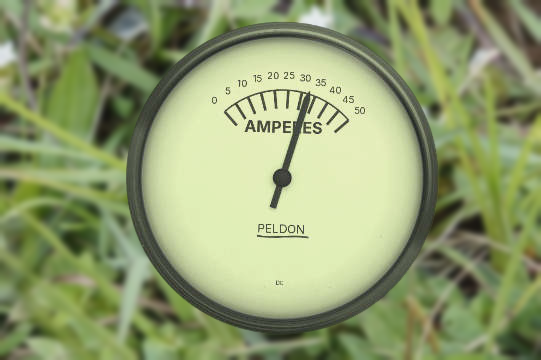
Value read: 32.5 (A)
